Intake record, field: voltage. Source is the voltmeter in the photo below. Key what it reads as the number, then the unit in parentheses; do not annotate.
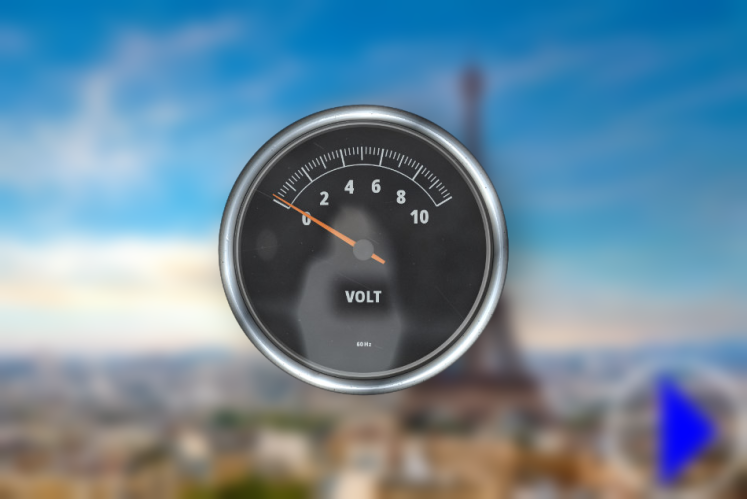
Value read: 0.2 (V)
